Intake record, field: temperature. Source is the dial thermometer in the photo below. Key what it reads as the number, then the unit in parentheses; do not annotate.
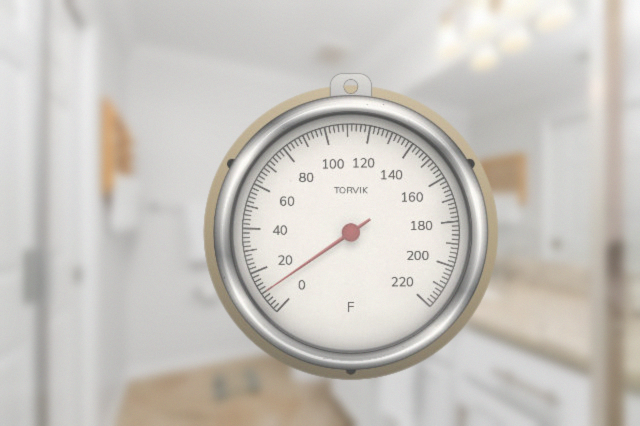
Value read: 10 (°F)
